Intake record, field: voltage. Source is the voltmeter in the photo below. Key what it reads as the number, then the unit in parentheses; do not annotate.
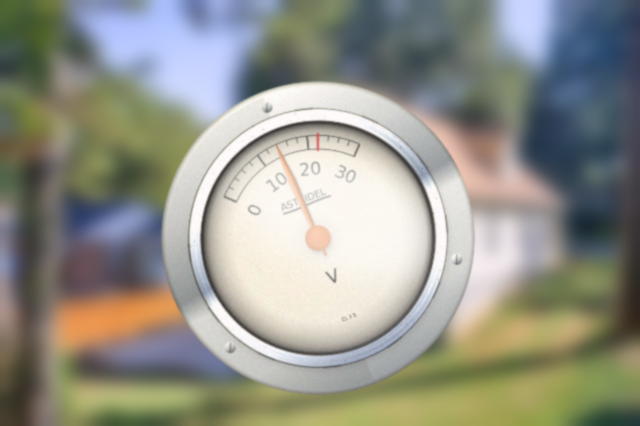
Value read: 14 (V)
